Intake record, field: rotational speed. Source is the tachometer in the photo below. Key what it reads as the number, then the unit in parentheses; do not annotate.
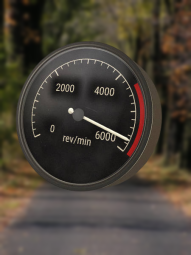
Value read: 5700 (rpm)
